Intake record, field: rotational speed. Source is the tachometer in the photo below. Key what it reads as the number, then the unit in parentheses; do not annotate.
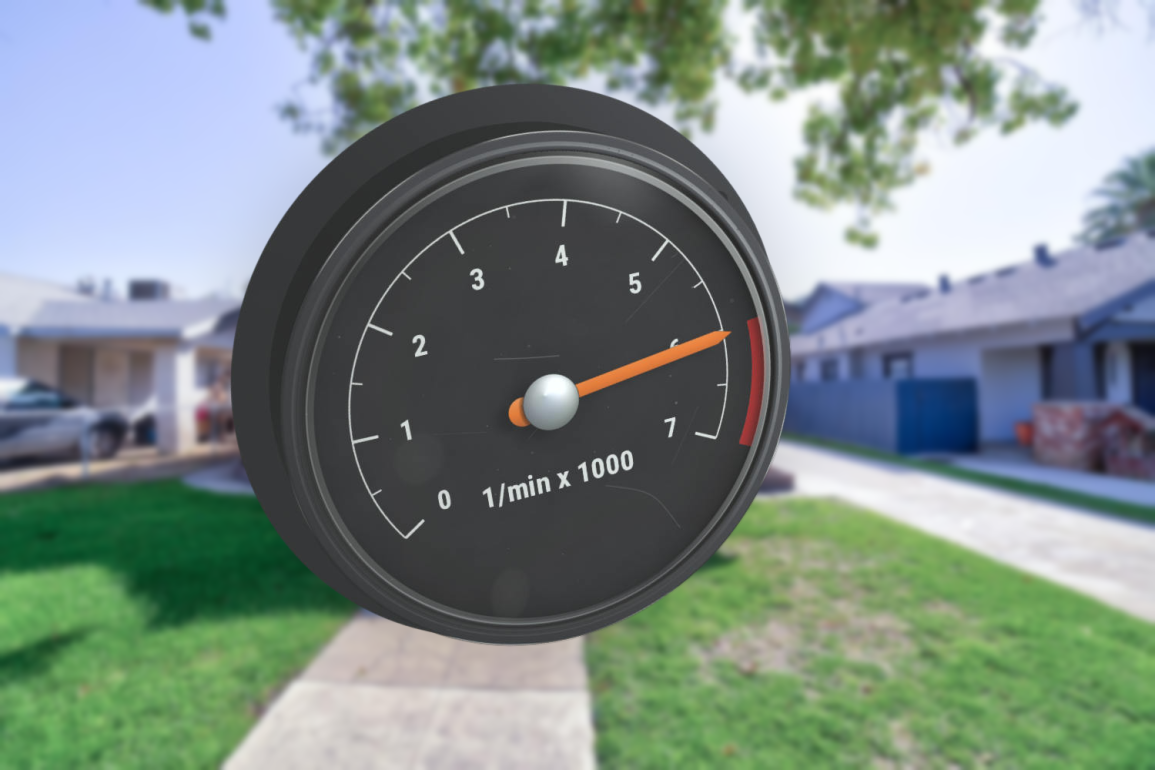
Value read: 6000 (rpm)
